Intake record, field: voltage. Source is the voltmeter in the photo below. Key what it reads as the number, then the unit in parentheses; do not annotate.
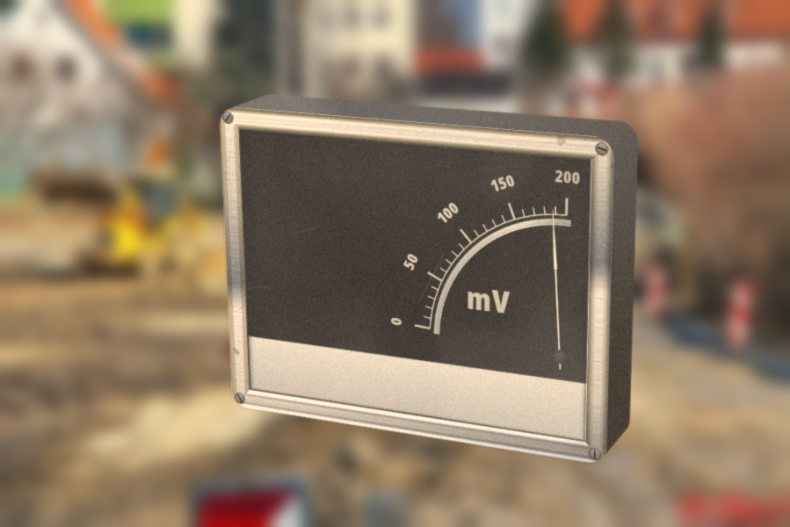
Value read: 190 (mV)
